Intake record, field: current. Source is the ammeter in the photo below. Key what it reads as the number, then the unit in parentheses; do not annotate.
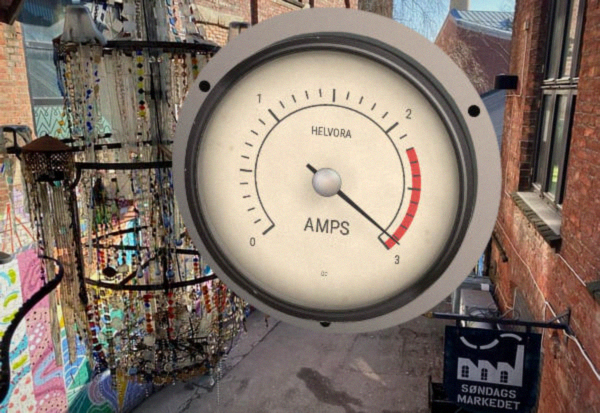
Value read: 2.9 (A)
